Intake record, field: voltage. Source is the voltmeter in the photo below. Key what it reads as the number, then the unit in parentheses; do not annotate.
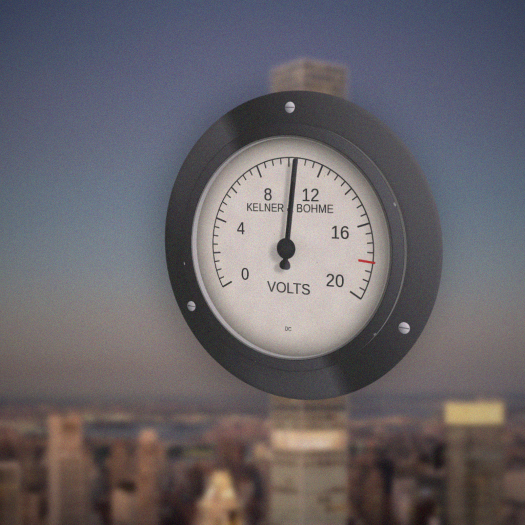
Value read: 10.5 (V)
